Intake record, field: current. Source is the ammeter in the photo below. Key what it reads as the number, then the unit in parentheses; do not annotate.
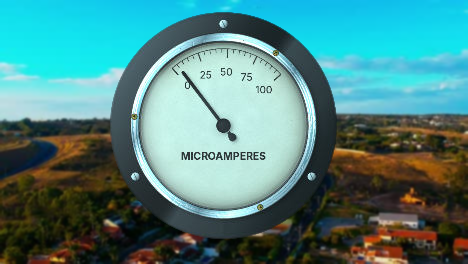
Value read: 5 (µA)
